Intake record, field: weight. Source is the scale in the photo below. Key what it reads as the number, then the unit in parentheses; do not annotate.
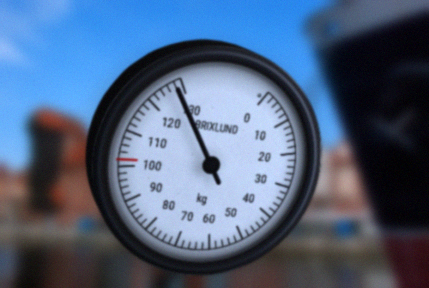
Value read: 128 (kg)
